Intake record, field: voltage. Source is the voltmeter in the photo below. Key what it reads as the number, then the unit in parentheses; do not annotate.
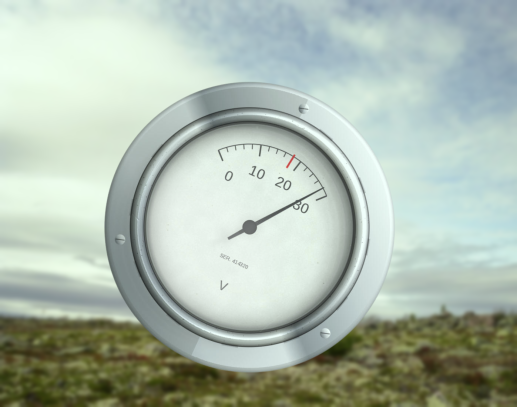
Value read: 28 (V)
